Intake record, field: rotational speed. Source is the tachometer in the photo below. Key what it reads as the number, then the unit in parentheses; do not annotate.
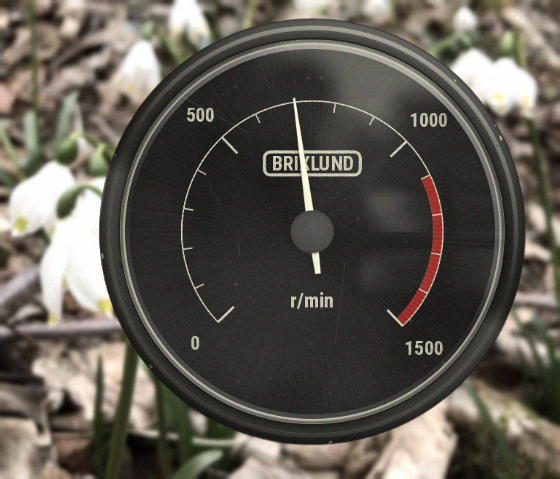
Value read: 700 (rpm)
